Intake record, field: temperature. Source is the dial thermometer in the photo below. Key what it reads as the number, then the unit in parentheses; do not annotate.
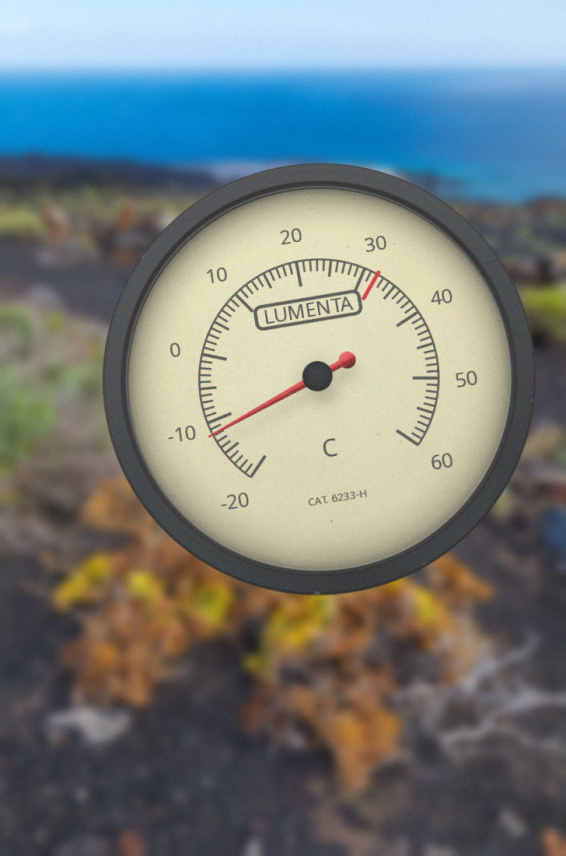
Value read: -12 (°C)
